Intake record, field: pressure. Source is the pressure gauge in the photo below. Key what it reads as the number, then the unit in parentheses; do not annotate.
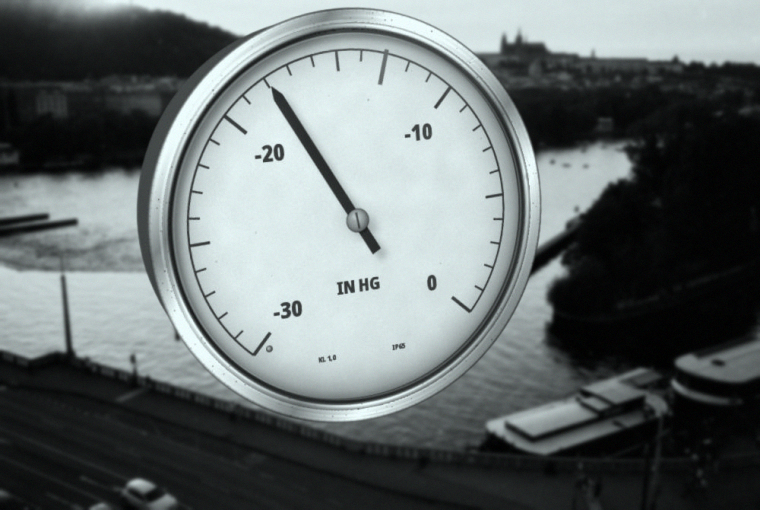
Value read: -18 (inHg)
